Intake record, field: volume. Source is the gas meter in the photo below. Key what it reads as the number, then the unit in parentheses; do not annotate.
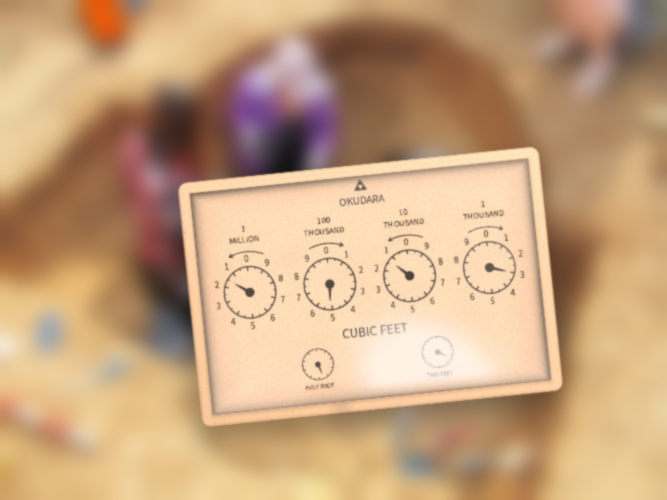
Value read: 151300 (ft³)
